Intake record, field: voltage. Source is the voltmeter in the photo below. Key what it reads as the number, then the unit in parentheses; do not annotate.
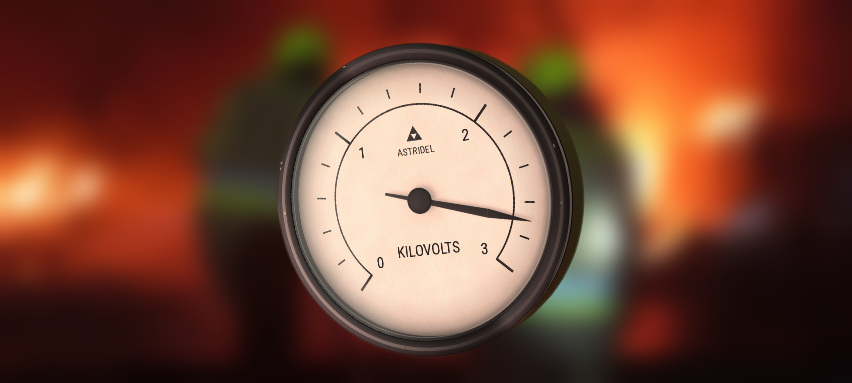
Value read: 2.7 (kV)
